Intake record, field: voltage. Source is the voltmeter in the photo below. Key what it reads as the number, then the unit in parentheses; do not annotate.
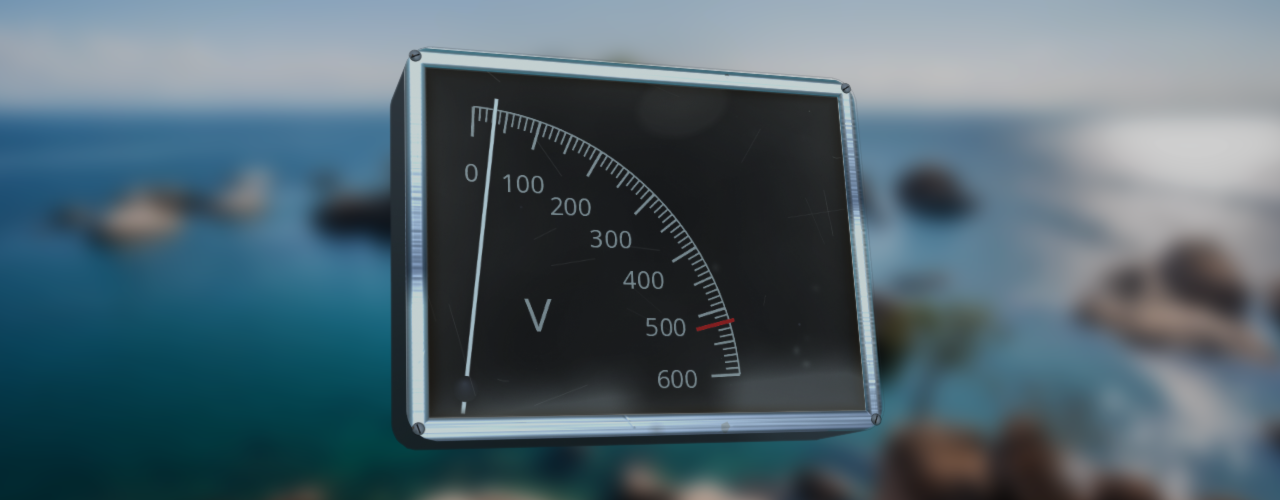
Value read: 30 (V)
